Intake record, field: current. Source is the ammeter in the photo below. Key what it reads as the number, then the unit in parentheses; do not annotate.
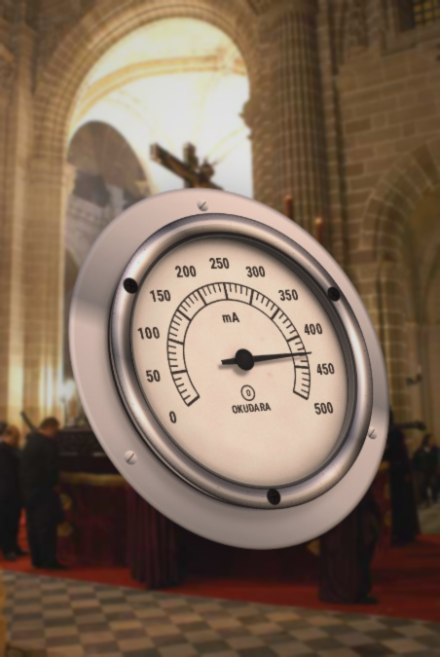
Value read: 430 (mA)
